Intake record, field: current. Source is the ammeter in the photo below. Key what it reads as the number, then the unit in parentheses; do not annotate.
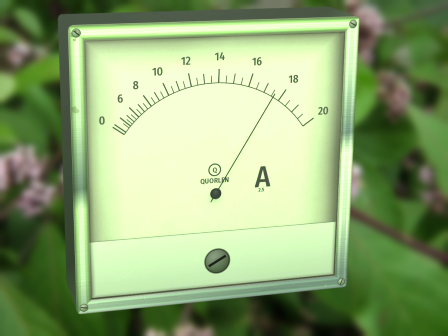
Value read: 17.5 (A)
